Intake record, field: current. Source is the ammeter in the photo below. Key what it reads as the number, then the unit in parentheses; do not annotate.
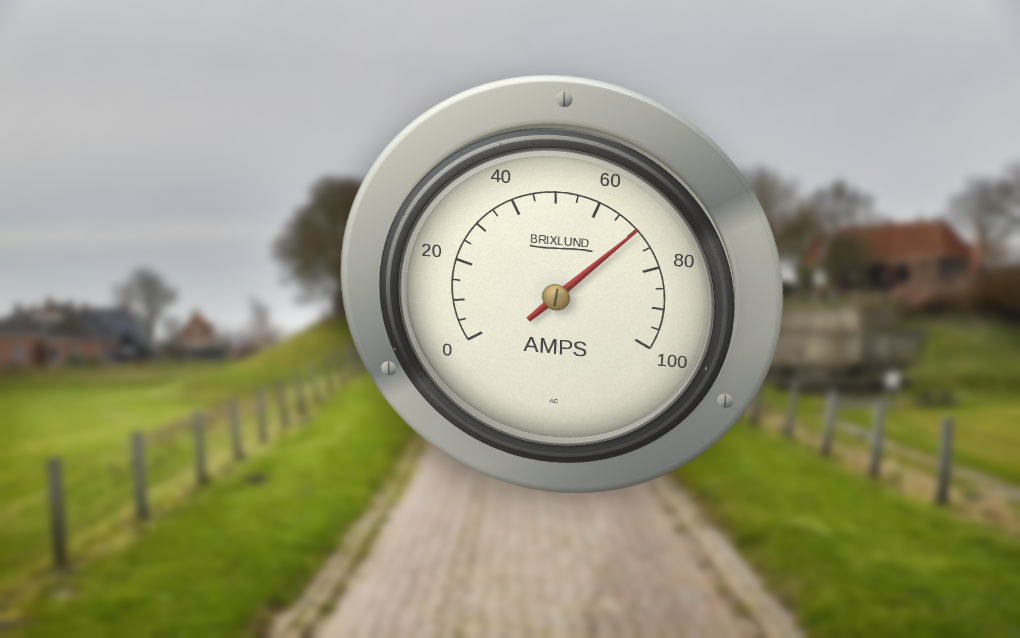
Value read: 70 (A)
